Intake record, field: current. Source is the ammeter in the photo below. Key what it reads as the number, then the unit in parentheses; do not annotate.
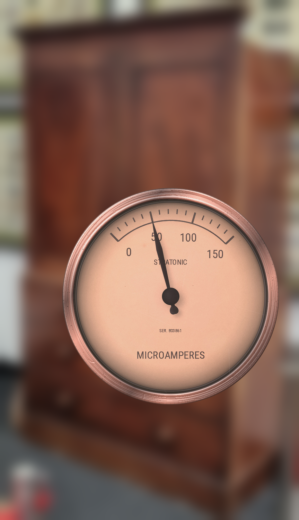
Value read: 50 (µA)
